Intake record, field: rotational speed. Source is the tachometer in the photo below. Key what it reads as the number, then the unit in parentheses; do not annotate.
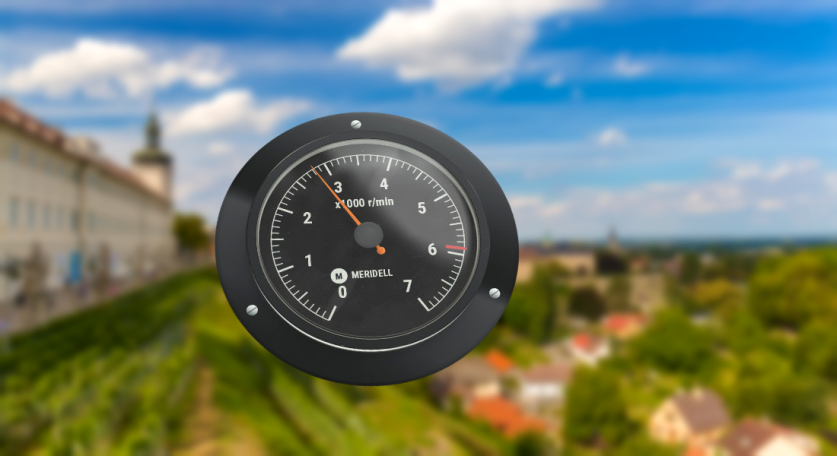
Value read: 2800 (rpm)
